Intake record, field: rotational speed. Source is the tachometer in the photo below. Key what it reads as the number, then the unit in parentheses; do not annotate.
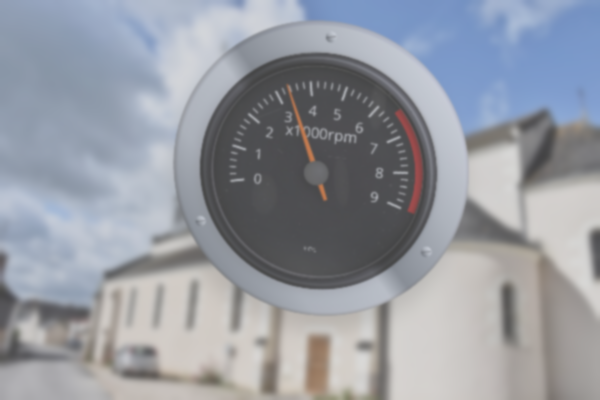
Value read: 3400 (rpm)
